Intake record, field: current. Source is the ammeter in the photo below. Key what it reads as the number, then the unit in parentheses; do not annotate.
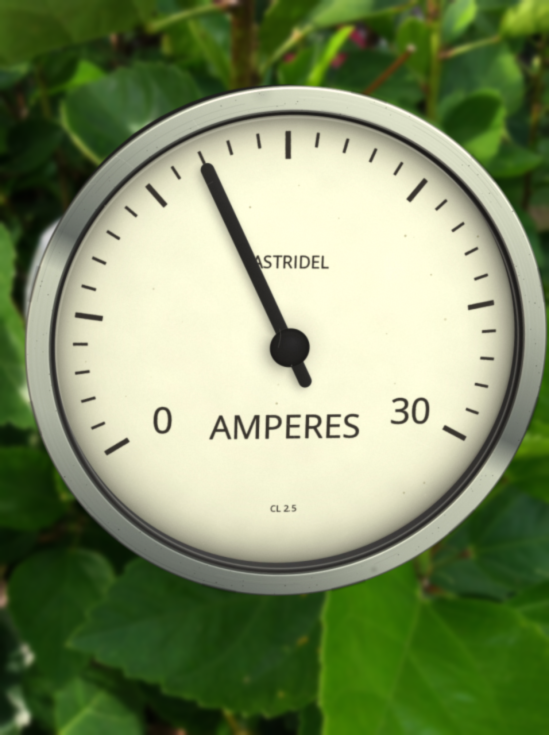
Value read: 12 (A)
